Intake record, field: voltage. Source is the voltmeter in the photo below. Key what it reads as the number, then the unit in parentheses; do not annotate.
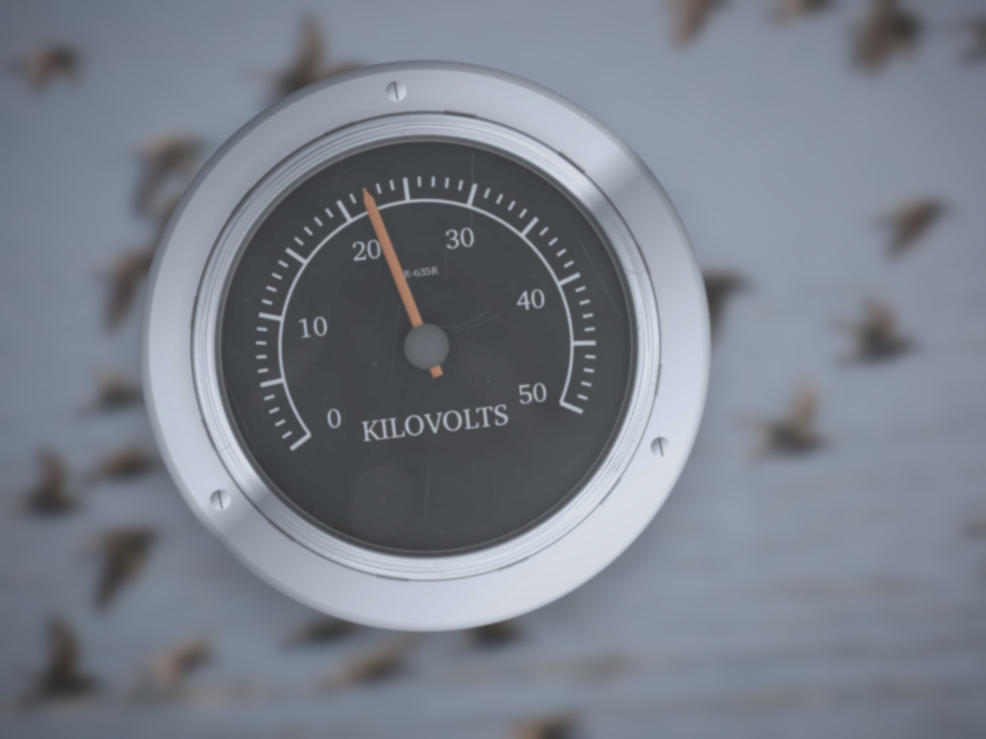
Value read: 22 (kV)
